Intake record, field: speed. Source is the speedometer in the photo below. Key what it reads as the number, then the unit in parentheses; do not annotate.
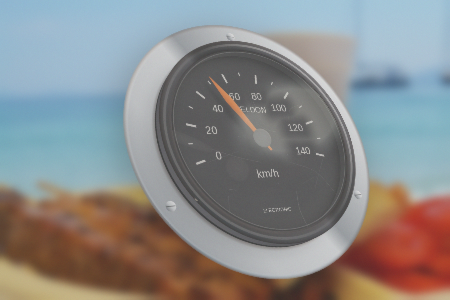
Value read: 50 (km/h)
